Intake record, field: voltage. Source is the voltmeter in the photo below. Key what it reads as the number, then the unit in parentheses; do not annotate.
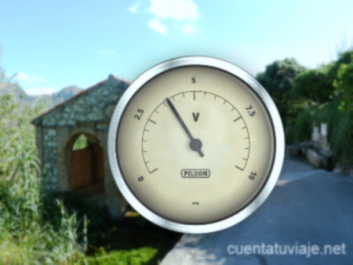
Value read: 3.75 (V)
